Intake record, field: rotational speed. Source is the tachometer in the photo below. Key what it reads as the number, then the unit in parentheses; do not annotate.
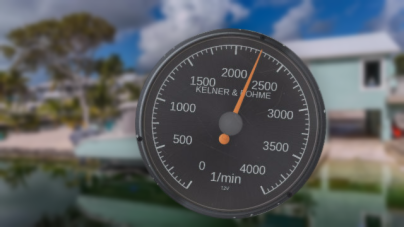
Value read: 2250 (rpm)
